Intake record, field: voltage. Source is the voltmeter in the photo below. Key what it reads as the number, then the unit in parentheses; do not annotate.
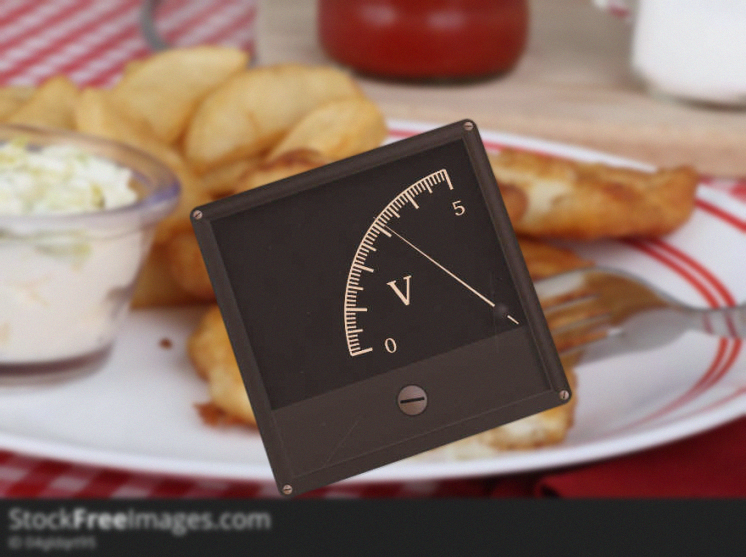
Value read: 3.1 (V)
